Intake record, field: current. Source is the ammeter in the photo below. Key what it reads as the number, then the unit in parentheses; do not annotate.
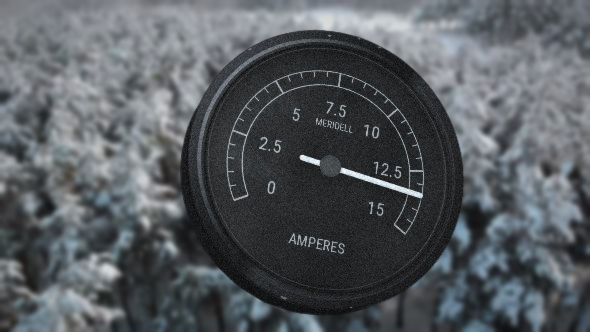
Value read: 13.5 (A)
